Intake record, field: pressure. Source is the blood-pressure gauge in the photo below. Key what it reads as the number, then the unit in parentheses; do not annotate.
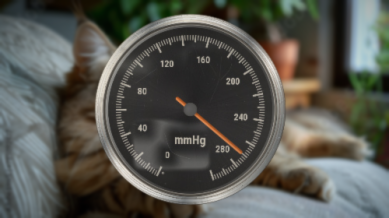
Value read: 270 (mmHg)
